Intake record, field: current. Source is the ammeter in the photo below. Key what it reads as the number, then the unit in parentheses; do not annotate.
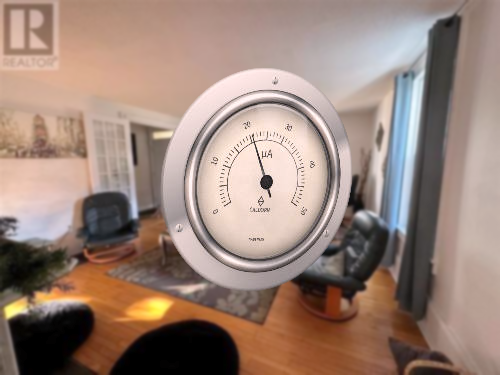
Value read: 20 (µA)
